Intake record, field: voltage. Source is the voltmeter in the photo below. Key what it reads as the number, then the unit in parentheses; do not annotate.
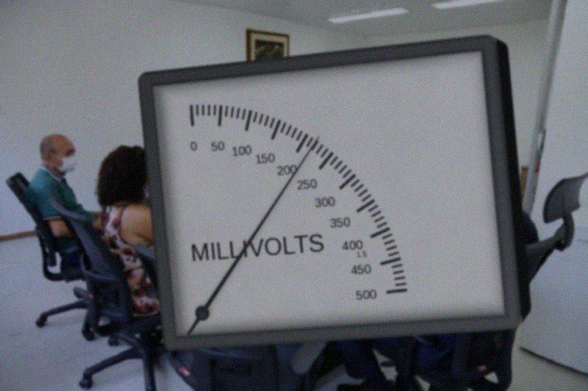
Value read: 220 (mV)
